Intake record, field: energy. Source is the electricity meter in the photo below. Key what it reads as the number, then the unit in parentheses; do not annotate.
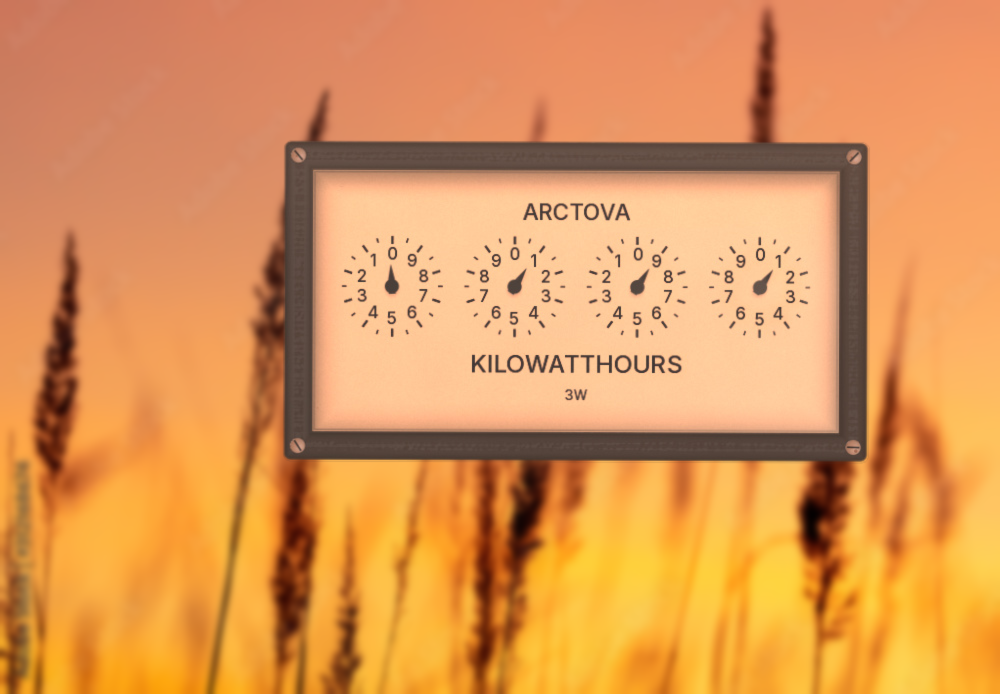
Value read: 91 (kWh)
